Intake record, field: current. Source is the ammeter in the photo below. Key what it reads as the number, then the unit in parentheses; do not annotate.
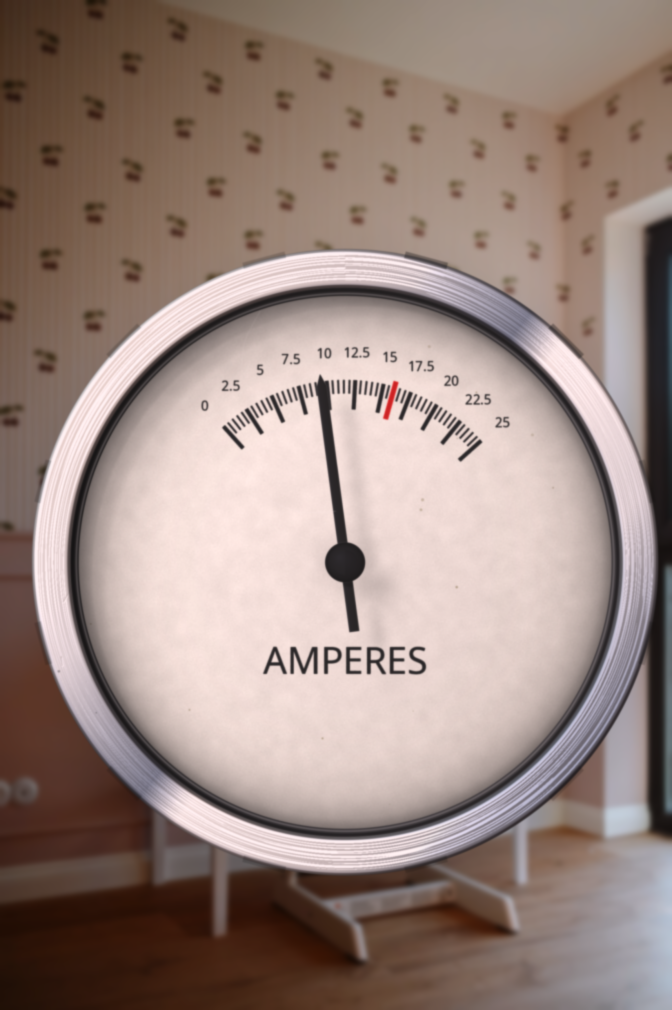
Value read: 9.5 (A)
